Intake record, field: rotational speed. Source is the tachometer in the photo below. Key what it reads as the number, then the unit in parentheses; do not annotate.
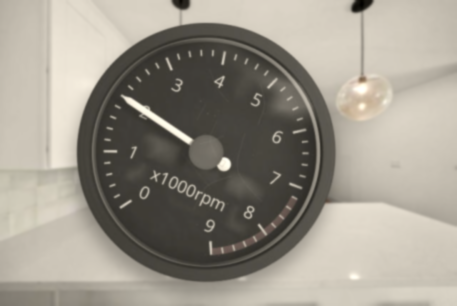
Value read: 2000 (rpm)
